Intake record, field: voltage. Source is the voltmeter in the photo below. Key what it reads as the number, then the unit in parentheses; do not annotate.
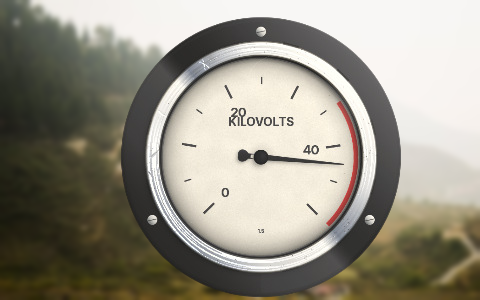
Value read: 42.5 (kV)
